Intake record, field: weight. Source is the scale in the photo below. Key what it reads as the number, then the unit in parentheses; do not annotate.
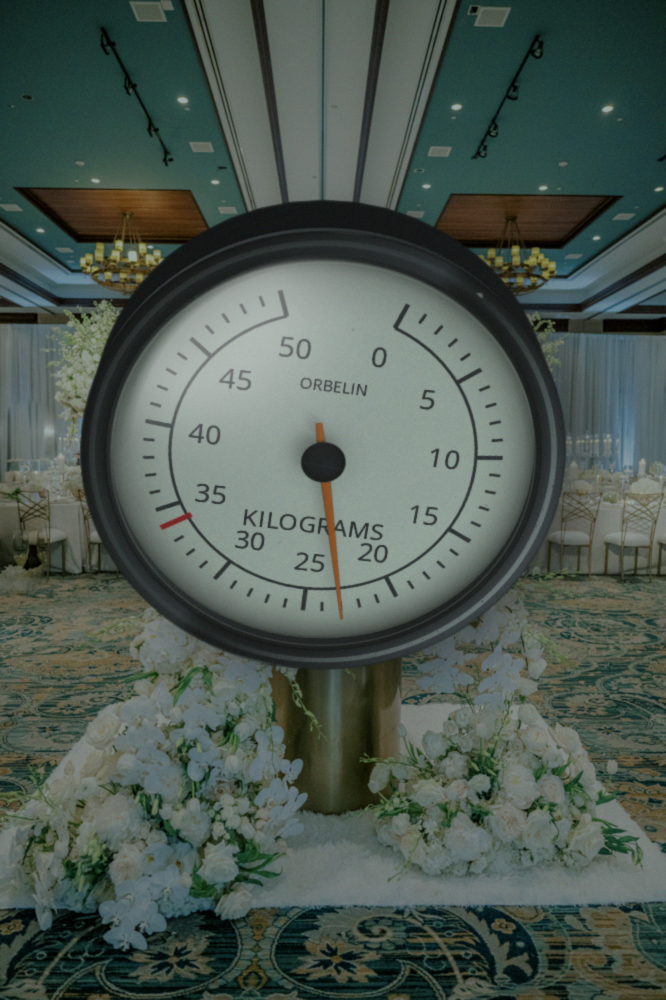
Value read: 23 (kg)
